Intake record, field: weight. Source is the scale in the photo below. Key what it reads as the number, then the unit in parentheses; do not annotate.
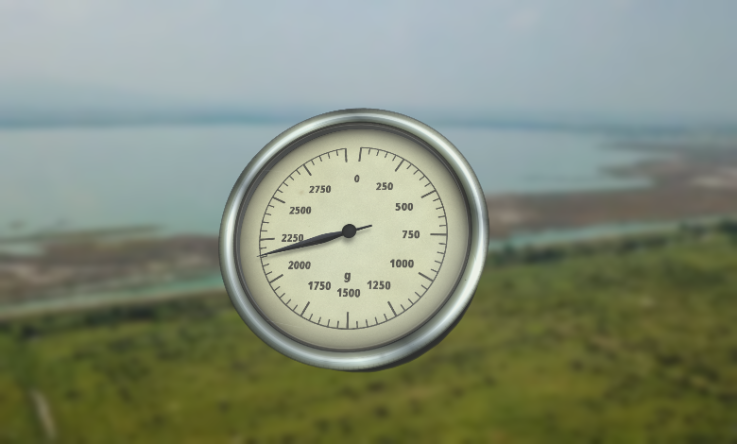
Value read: 2150 (g)
